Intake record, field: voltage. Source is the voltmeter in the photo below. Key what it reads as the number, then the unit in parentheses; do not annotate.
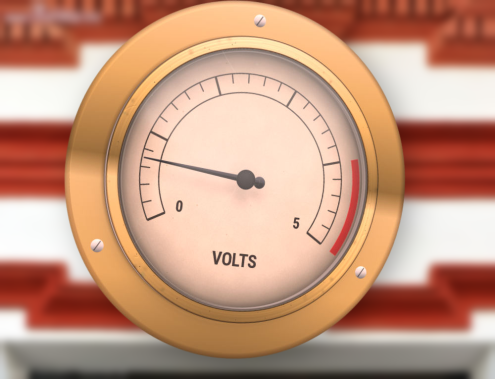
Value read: 0.7 (V)
